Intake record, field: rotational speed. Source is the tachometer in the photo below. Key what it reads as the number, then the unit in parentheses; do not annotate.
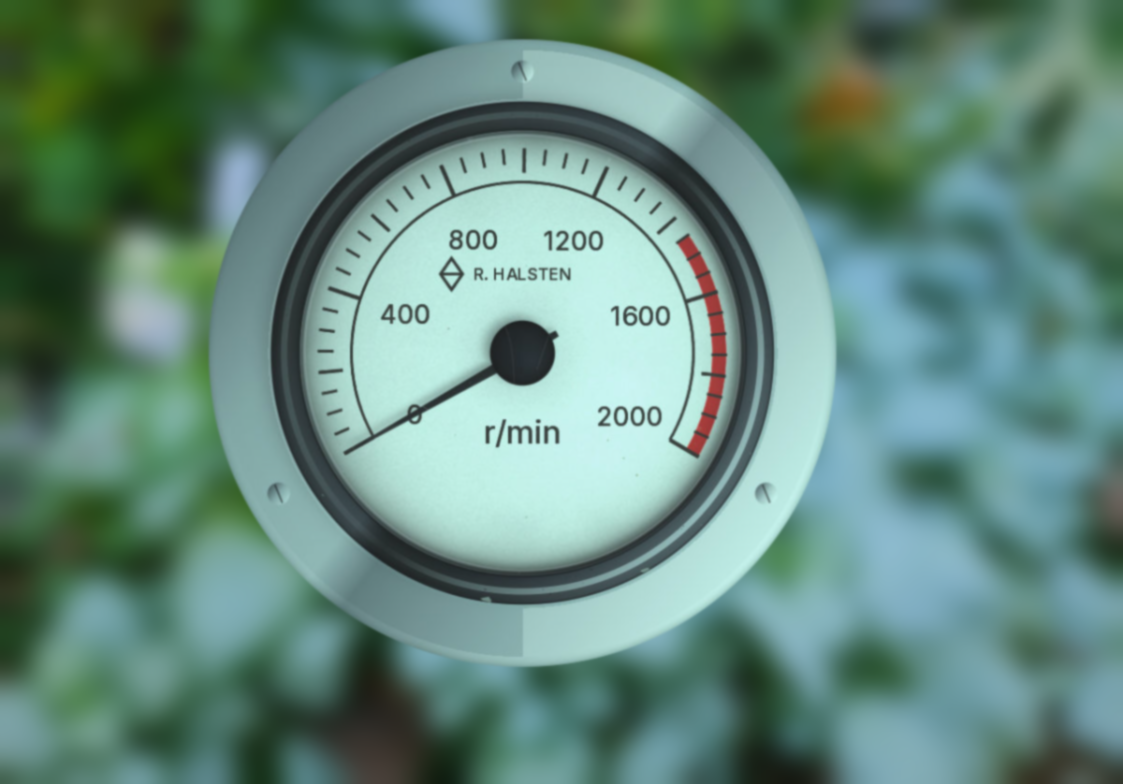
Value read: 0 (rpm)
